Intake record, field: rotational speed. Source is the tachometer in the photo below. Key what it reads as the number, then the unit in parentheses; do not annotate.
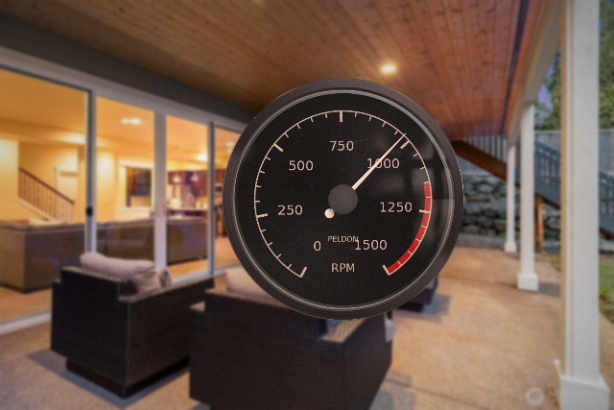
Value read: 975 (rpm)
